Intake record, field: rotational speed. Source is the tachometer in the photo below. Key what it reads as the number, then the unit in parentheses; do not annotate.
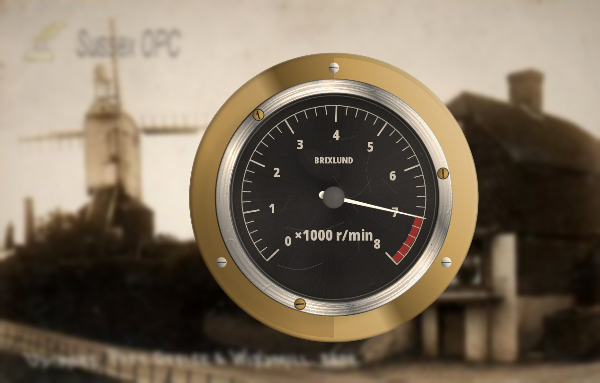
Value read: 7000 (rpm)
